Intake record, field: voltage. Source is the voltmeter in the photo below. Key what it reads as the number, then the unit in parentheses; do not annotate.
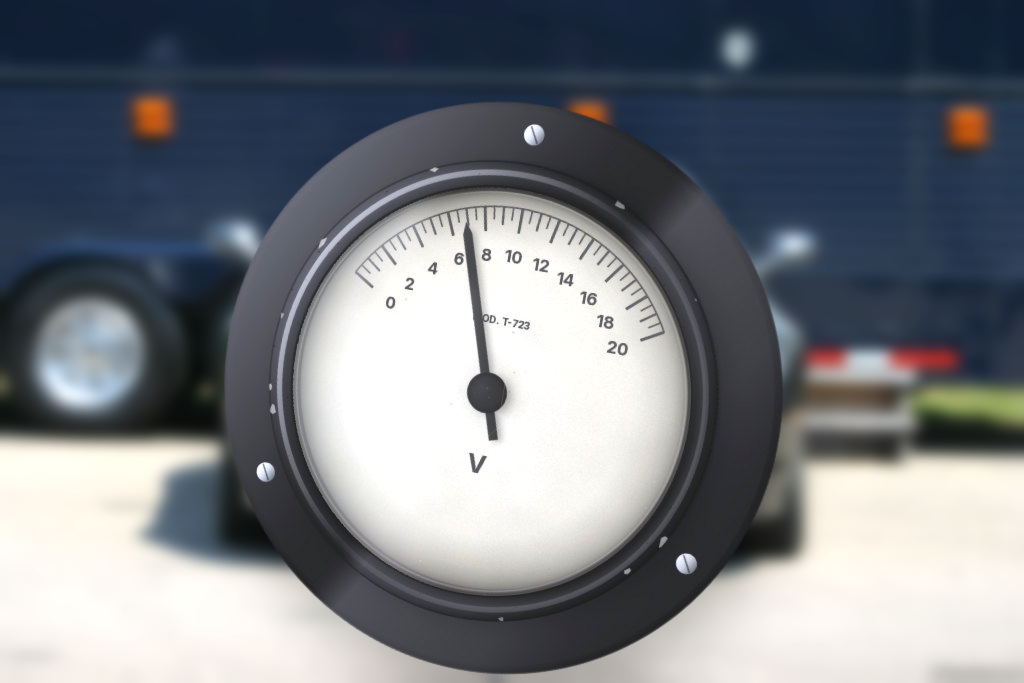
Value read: 7 (V)
